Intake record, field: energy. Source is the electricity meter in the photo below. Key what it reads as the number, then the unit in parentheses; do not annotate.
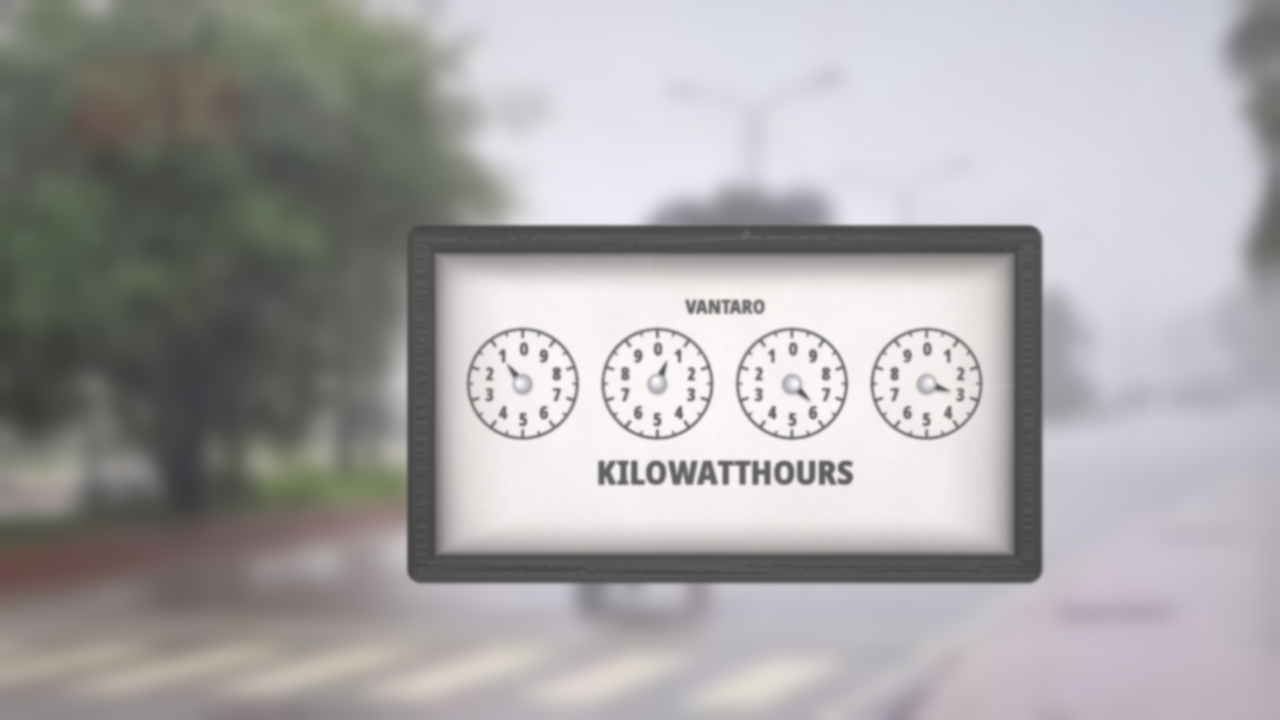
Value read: 1063 (kWh)
